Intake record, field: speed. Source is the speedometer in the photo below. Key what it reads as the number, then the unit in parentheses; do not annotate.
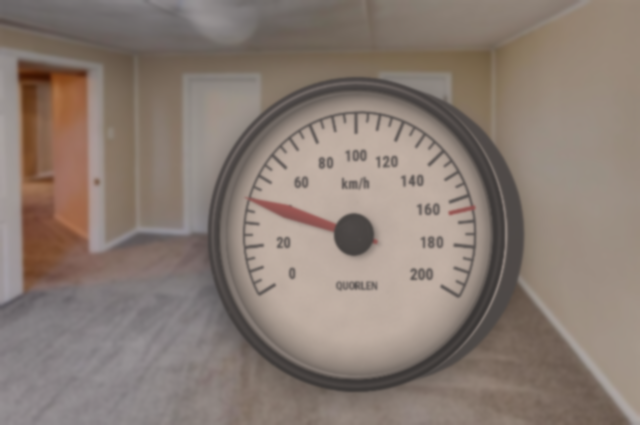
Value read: 40 (km/h)
